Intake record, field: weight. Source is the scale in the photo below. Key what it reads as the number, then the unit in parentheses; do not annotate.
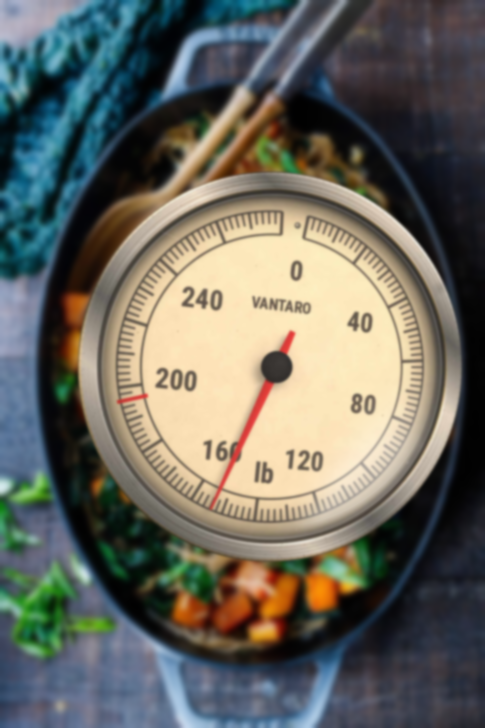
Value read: 154 (lb)
